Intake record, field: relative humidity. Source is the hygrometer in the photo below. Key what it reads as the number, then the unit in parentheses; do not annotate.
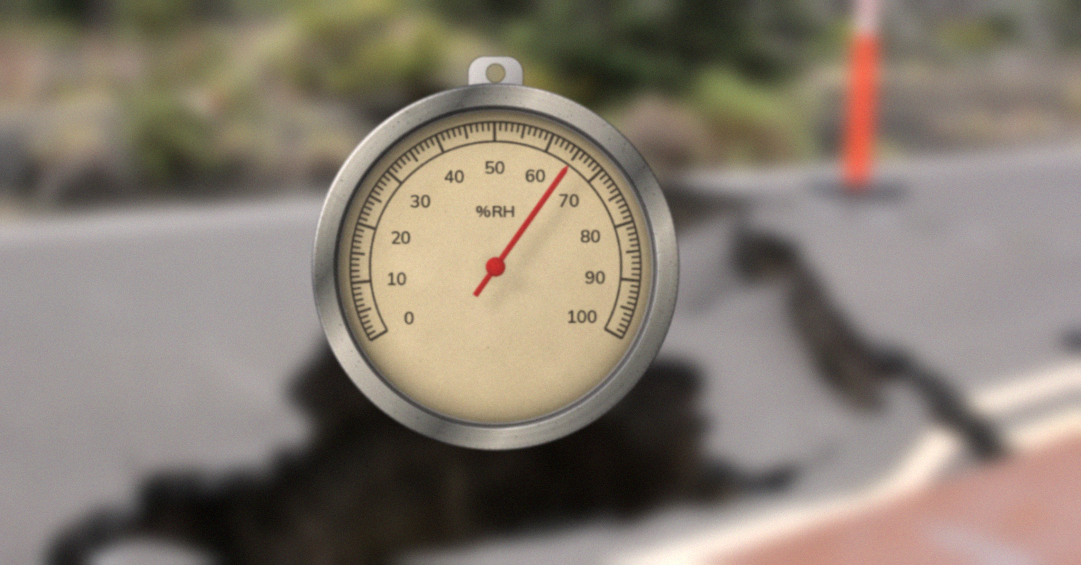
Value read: 65 (%)
